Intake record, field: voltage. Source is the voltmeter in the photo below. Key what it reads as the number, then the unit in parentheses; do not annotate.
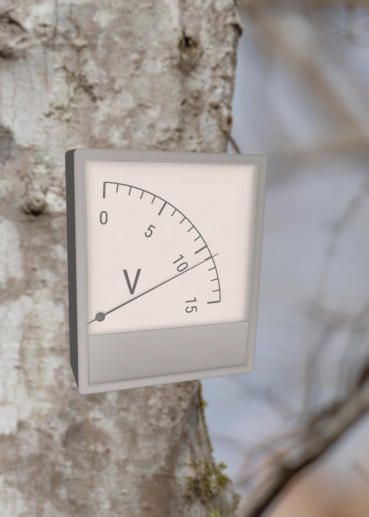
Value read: 11 (V)
